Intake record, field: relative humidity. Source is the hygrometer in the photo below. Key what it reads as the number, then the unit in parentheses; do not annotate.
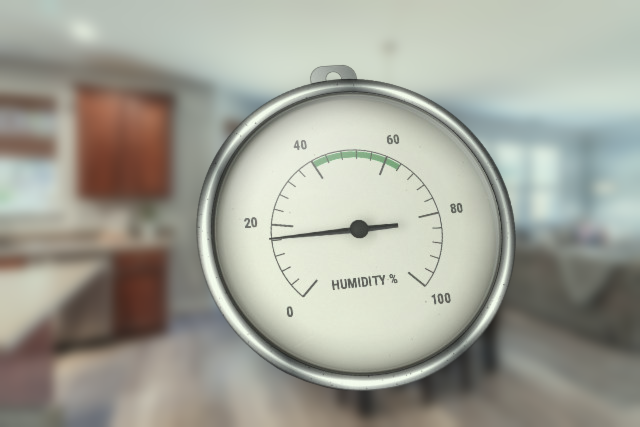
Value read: 16 (%)
